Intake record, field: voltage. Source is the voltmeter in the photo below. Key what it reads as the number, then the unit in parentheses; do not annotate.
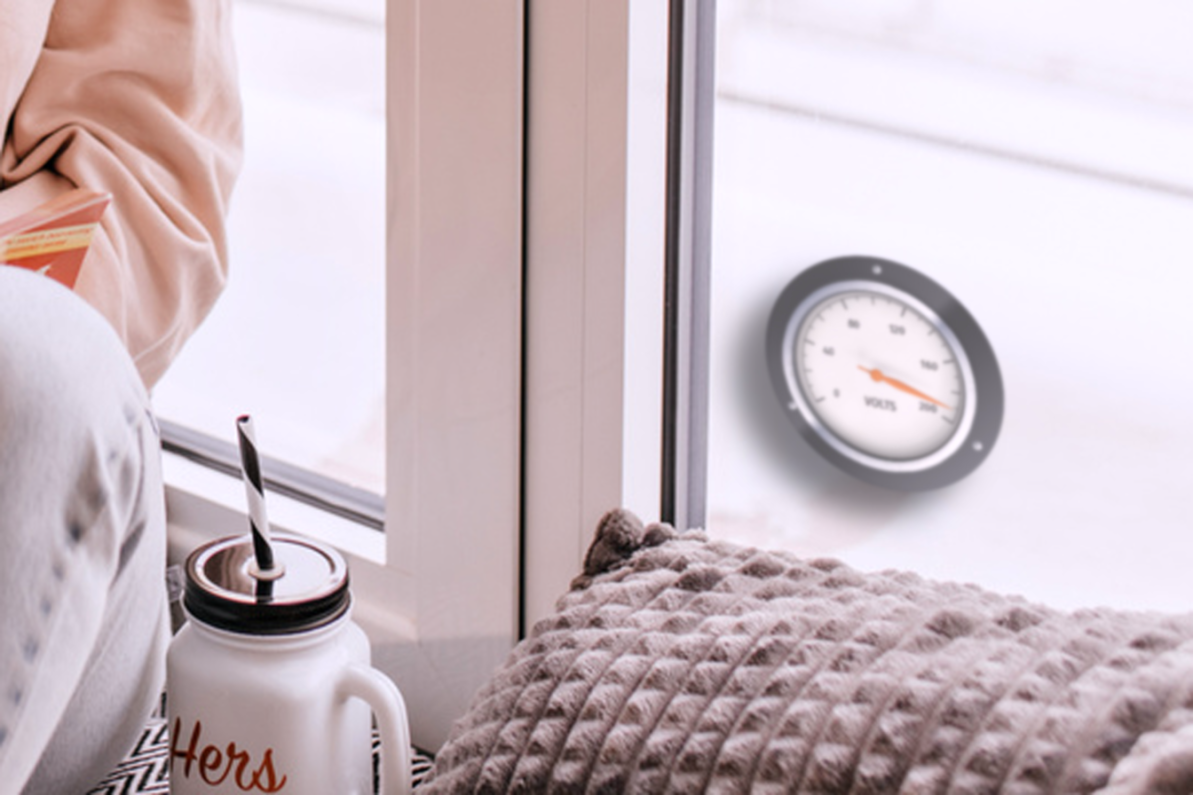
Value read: 190 (V)
